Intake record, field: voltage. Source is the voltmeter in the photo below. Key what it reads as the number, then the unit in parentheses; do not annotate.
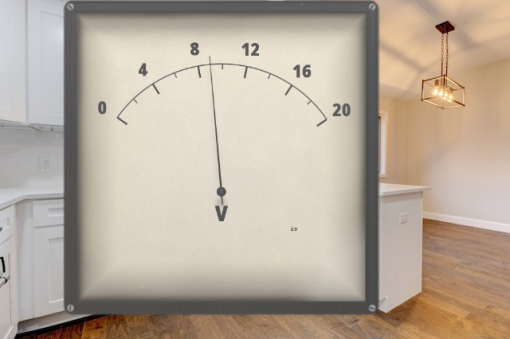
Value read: 9 (V)
